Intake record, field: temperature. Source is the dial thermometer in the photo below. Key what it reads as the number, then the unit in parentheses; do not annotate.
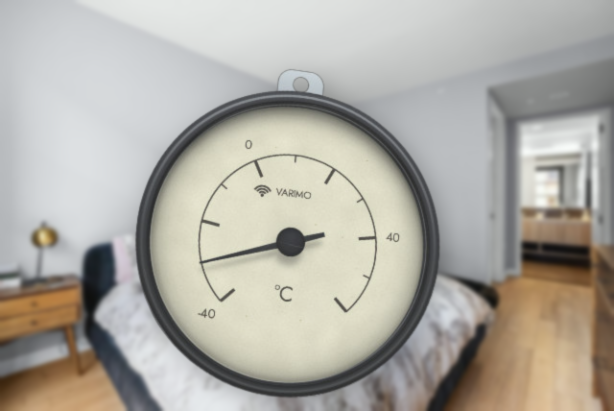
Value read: -30 (°C)
